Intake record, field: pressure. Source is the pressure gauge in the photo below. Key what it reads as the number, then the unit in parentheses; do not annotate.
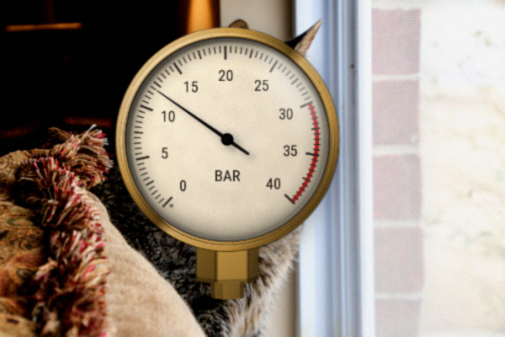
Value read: 12 (bar)
